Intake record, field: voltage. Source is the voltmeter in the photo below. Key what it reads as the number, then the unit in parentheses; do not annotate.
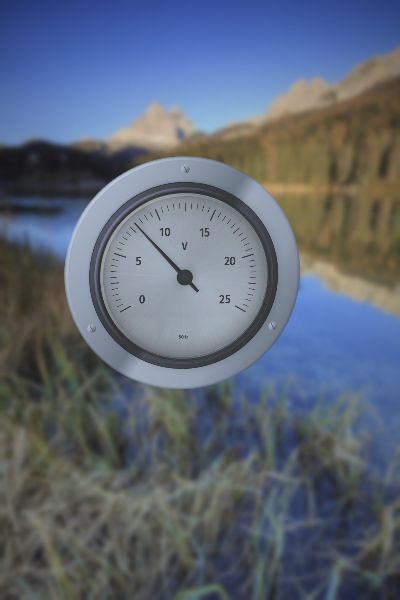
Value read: 8 (V)
